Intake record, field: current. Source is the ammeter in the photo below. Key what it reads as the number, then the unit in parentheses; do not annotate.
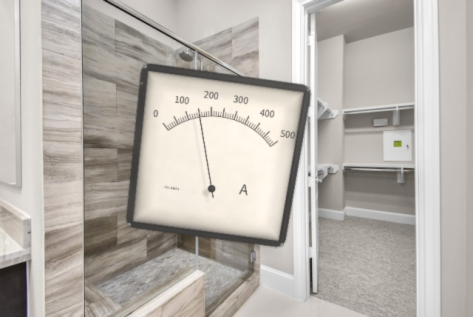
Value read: 150 (A)
